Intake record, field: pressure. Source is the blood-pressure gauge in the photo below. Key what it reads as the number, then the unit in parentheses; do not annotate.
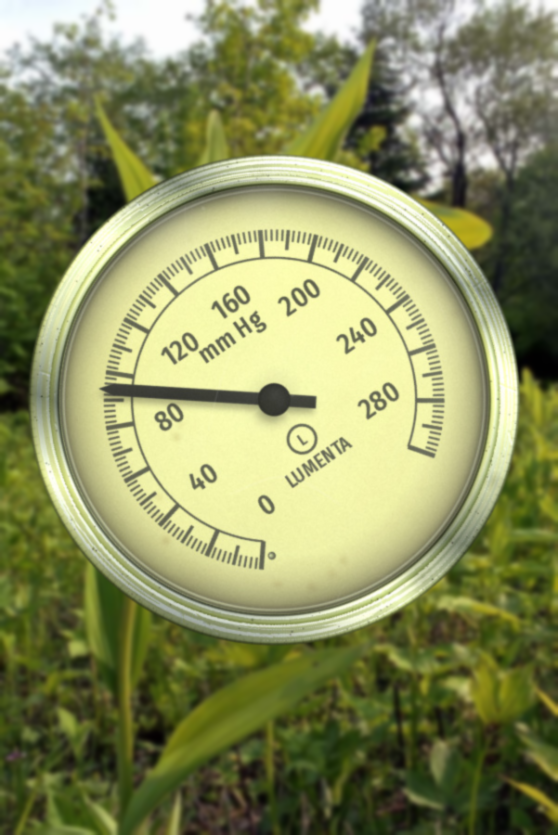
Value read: 94 (mmHg)
